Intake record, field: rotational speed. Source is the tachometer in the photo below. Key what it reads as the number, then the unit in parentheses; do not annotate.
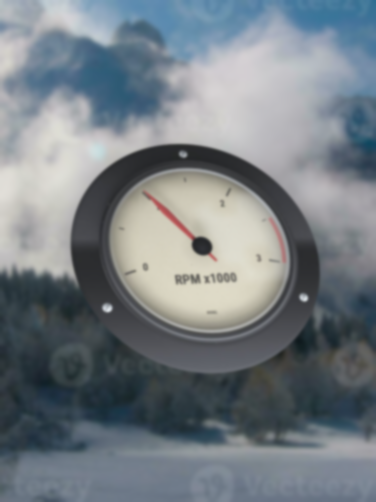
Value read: 1000 (rpm)
